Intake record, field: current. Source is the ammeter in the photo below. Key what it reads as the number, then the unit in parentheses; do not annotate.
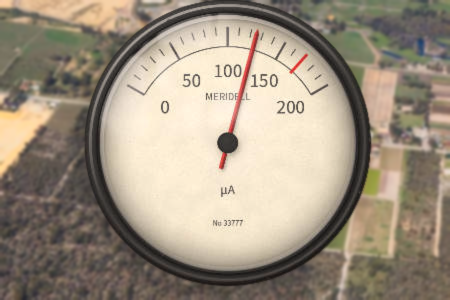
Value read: 125 (µA)
